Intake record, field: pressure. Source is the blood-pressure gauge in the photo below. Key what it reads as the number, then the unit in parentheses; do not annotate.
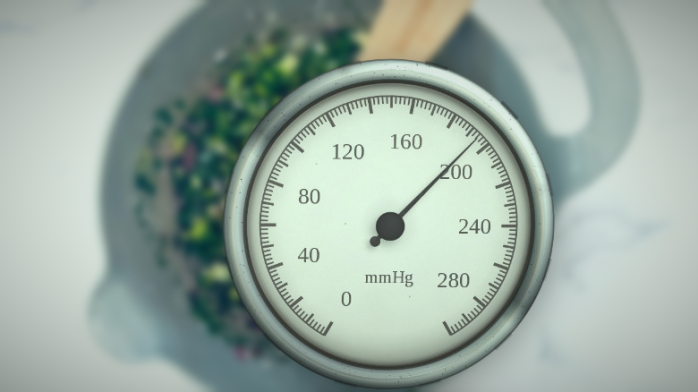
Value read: 194 (mmHg)
